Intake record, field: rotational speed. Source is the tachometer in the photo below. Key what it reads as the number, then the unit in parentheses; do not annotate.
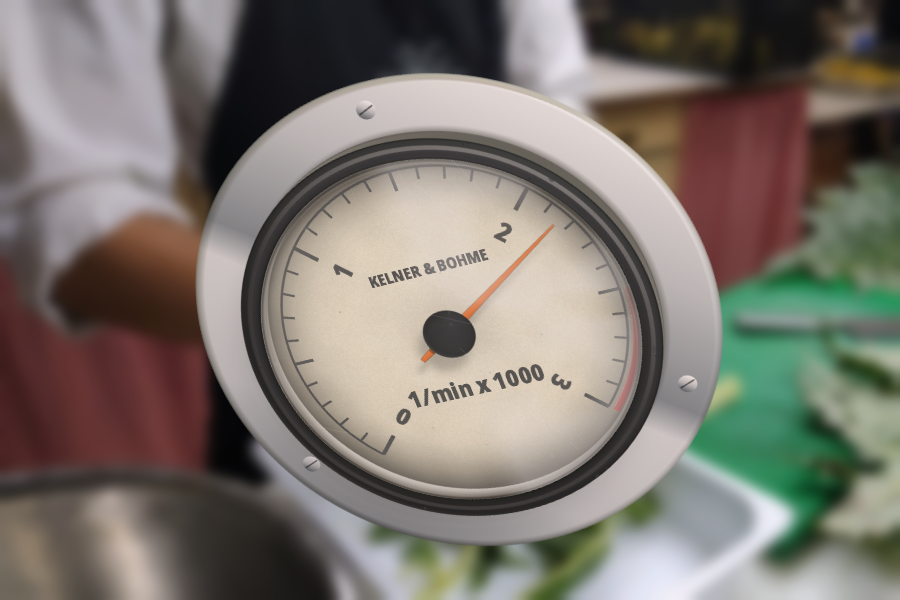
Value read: 2150 (rpm)
